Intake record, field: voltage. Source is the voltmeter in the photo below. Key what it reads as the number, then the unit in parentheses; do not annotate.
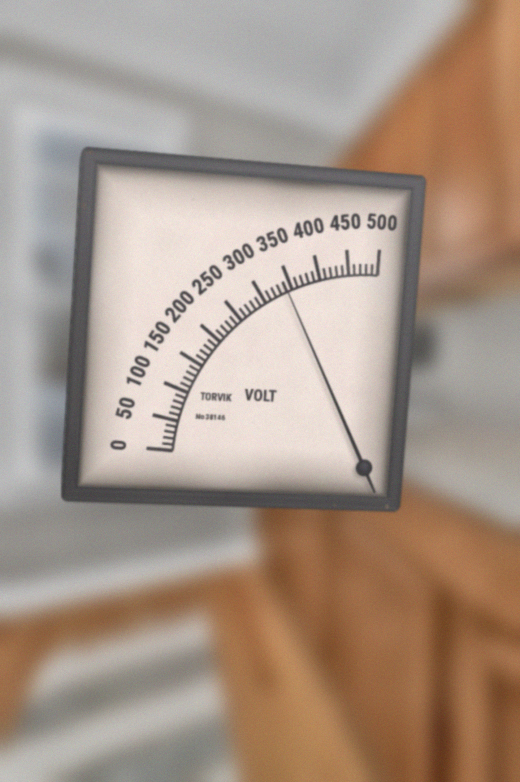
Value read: 340 (V)
